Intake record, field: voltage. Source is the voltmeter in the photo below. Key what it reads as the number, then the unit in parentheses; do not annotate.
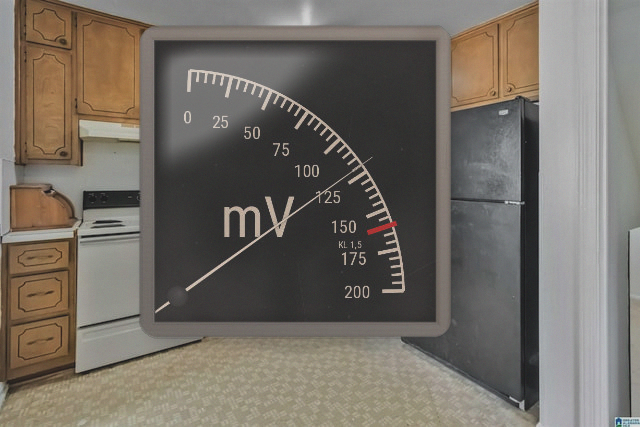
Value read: 120 (mV)
